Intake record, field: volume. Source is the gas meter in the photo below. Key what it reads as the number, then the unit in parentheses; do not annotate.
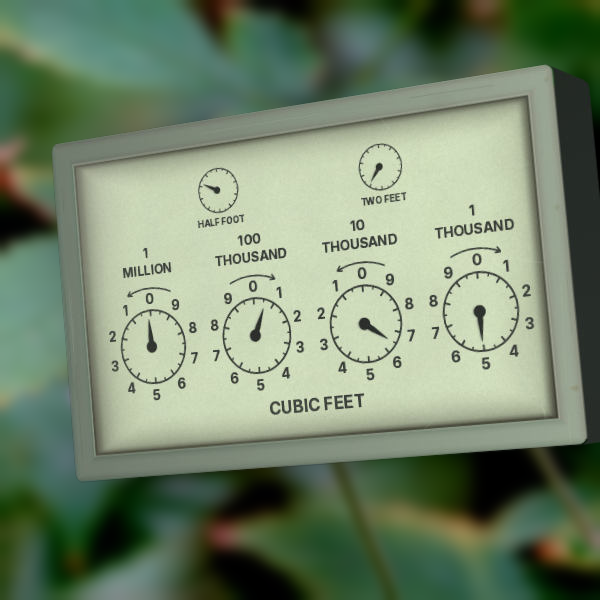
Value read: 6500 (ft³)
